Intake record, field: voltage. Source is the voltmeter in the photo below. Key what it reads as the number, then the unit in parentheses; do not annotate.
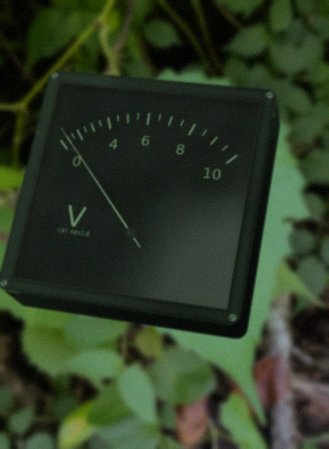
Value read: 1 (V)
